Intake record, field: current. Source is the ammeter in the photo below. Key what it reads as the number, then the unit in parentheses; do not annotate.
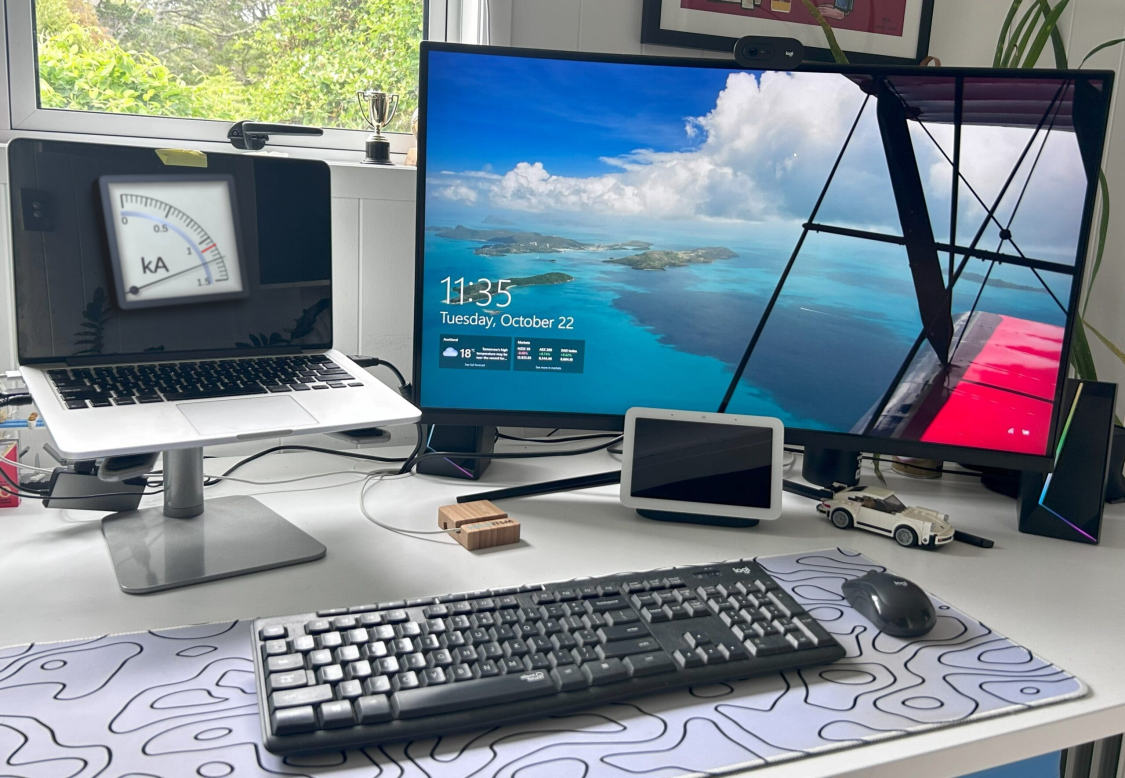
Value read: 1.25 (kA)
